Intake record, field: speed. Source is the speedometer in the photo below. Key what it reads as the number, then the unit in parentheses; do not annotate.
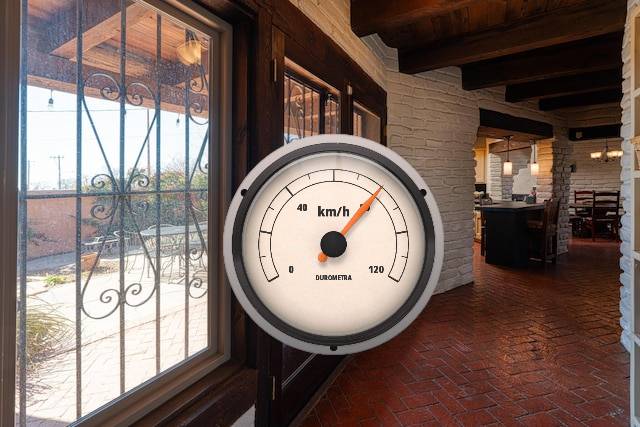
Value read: 80 (km/h)
